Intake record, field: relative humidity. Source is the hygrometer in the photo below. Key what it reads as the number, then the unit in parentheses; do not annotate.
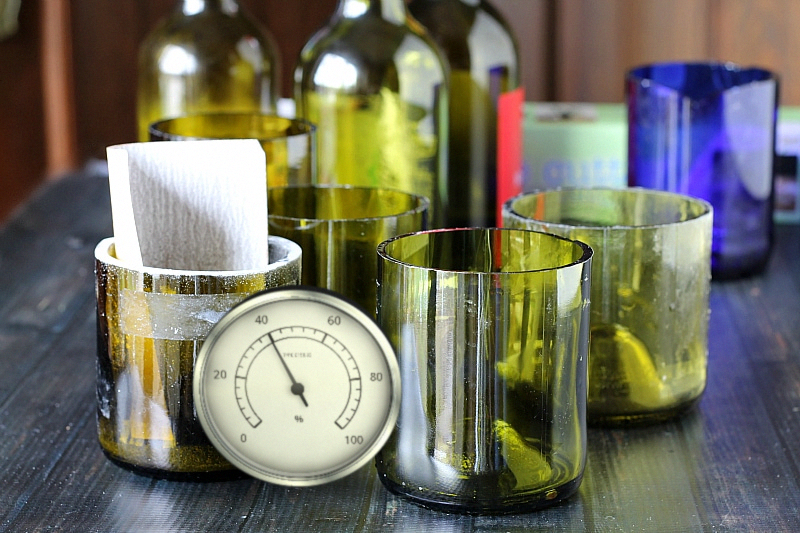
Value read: 40 (%)
